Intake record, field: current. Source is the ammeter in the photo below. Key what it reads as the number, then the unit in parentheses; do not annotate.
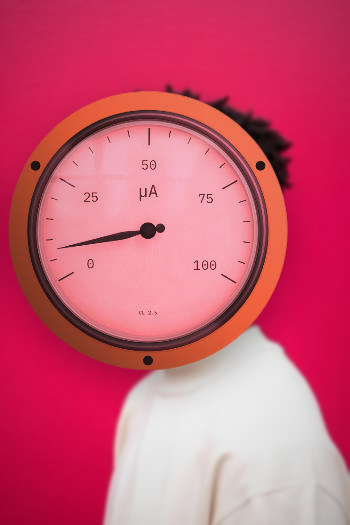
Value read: 7.5 (µA)
